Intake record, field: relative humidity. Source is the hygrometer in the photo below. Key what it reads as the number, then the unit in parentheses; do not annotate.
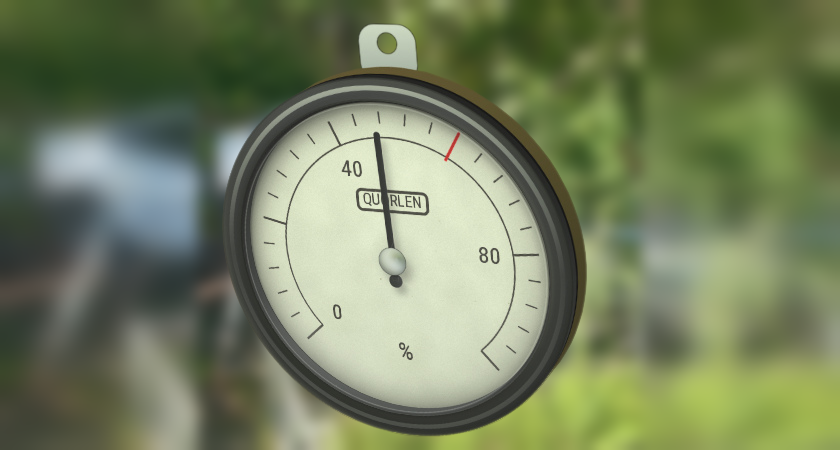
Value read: 48 (%)
